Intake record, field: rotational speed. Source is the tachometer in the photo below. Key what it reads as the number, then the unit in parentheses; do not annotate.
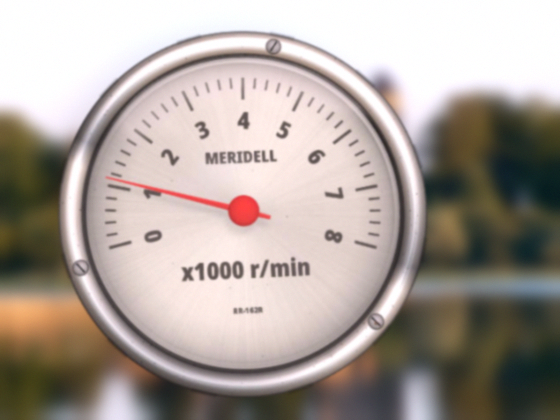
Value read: 1100 (rpm)
